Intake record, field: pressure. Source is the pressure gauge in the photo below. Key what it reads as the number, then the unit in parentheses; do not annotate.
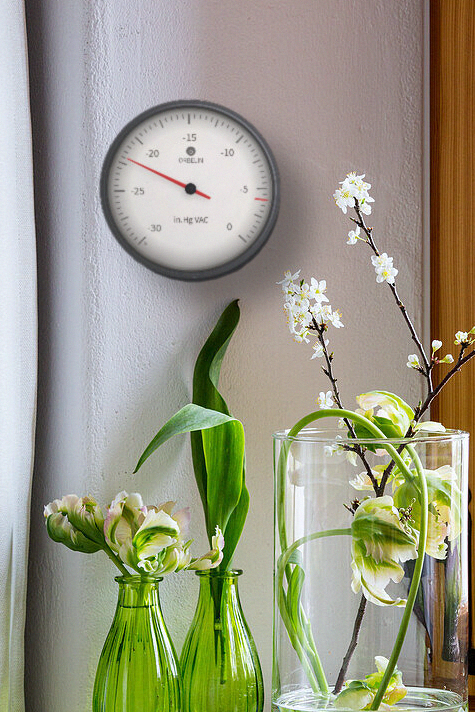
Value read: -22 (inHg)
